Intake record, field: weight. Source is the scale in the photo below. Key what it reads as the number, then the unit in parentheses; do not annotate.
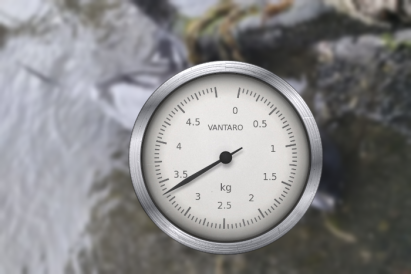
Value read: 3.35 (kg)
